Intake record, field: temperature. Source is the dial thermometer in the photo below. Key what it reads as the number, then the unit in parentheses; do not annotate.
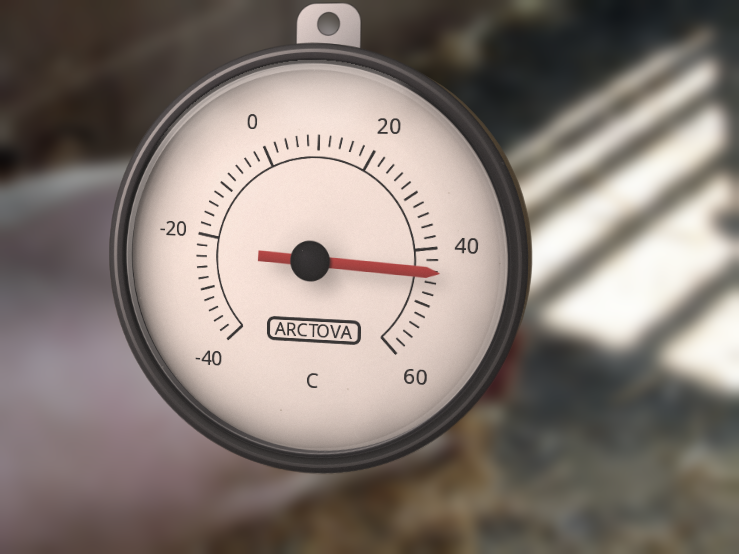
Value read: 44 (°C)
